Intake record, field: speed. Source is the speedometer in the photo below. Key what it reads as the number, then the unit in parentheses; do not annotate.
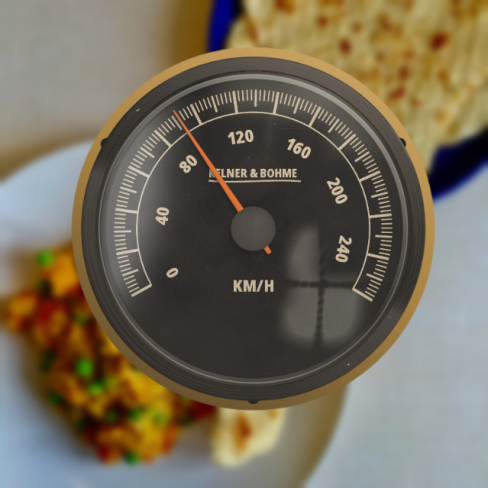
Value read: 92 (km/h)
